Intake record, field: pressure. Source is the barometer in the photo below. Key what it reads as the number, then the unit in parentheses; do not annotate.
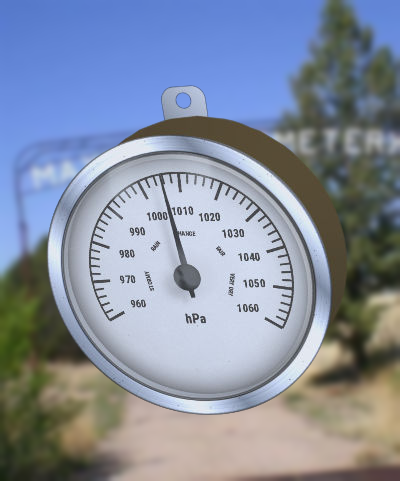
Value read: 1006 (hPa)
